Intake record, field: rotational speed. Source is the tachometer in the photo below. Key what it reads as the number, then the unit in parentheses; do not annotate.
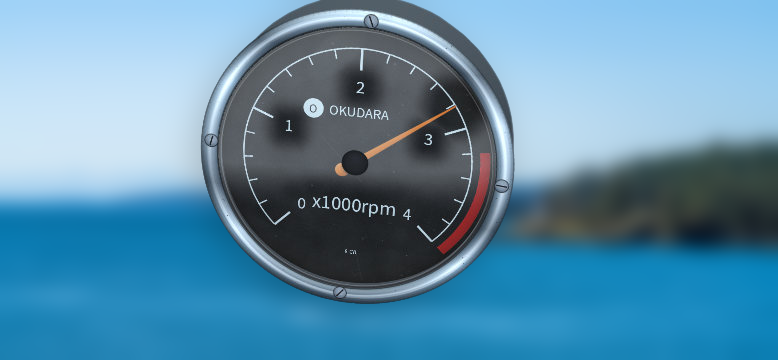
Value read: 2800 (rpm)
